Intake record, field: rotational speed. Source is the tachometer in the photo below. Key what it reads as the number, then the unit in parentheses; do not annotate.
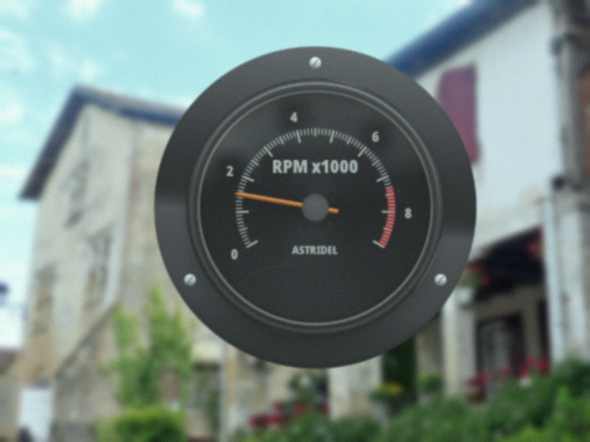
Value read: 1500 (rpm)
